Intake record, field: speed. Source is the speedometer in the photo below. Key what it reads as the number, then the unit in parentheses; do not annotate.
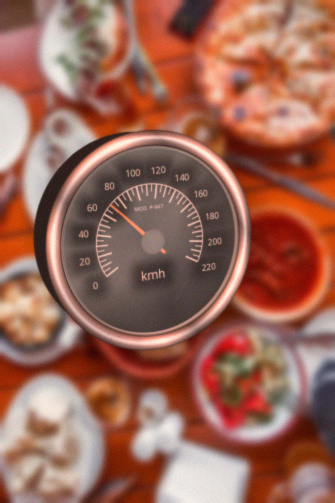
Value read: 70 (km/h)
